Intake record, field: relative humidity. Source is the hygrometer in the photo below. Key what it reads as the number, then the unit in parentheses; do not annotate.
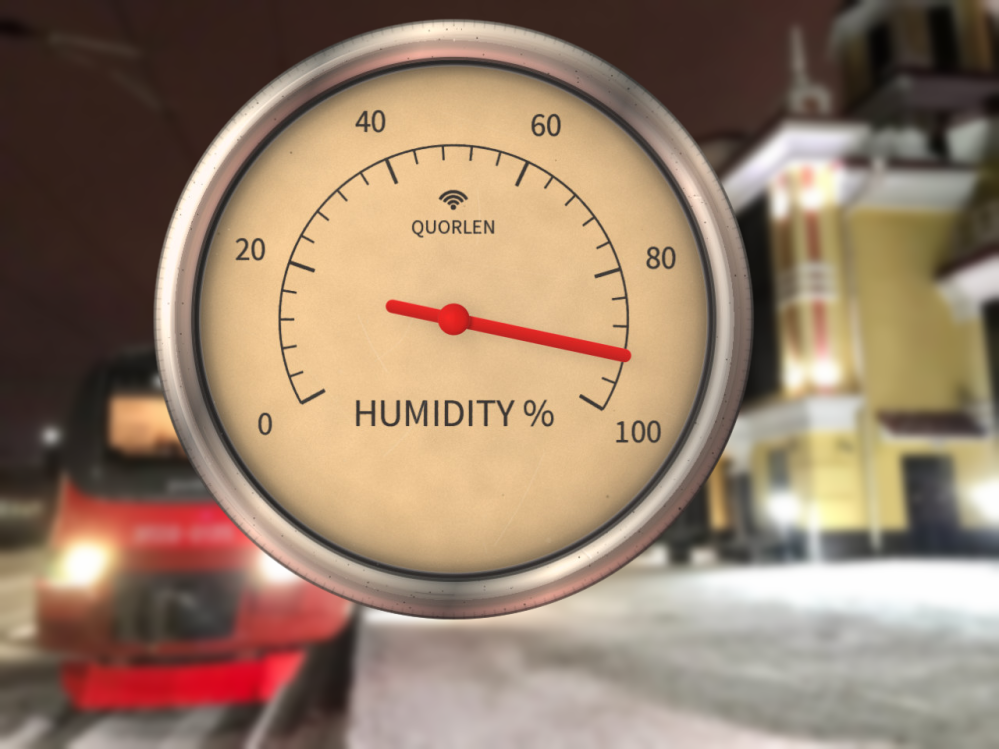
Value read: 92 (%)
